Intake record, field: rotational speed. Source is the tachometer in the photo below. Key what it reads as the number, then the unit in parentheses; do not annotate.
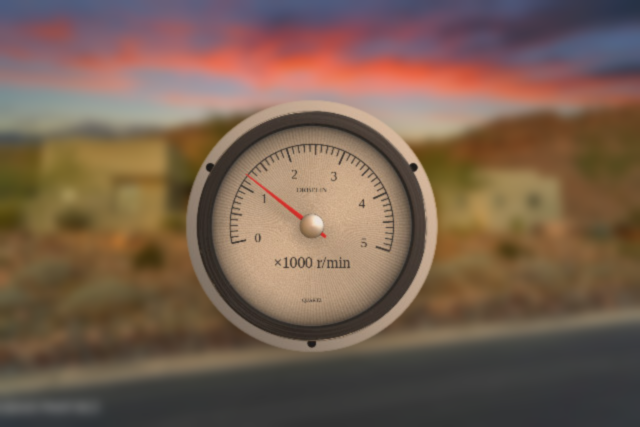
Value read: 1200 (rpm)
